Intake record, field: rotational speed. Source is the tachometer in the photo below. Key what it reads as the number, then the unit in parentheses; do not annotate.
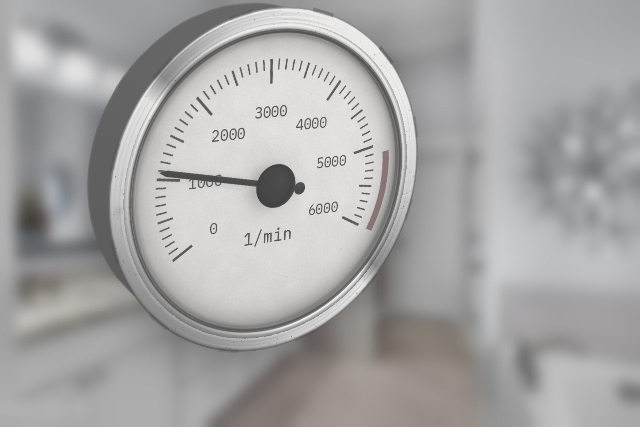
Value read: 1100 (rpm)
